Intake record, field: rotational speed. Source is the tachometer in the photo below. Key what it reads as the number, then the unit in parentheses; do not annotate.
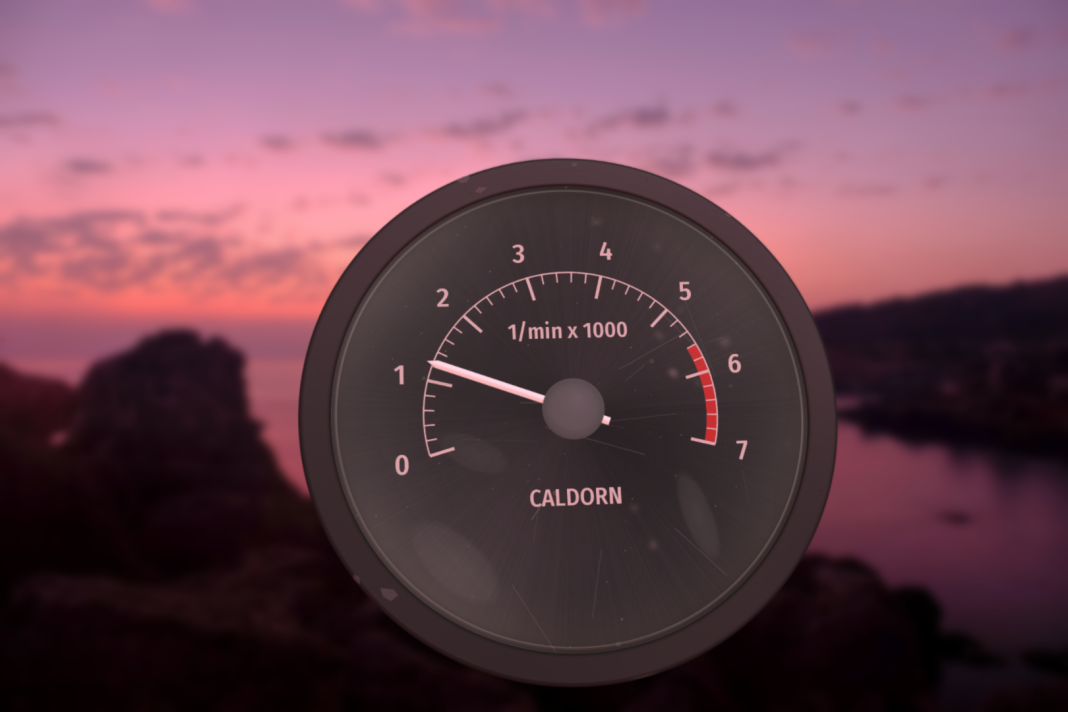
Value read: 1200 (rpm)
